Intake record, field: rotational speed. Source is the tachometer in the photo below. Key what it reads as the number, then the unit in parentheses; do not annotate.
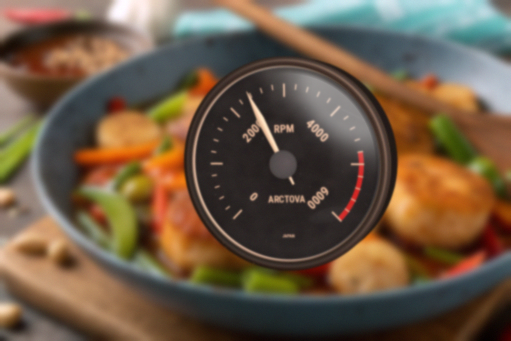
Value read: 2400 (rpm)
